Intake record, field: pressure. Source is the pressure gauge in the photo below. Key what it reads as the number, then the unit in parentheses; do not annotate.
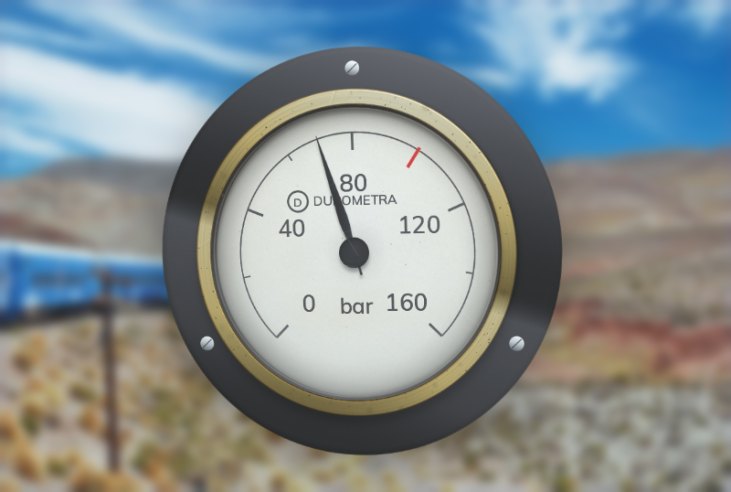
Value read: 70 (bar)
